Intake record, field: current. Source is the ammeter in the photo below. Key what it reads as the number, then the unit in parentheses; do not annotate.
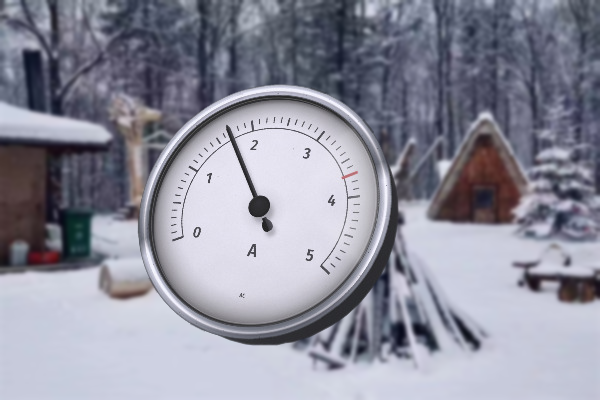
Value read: 1.7 (A)
